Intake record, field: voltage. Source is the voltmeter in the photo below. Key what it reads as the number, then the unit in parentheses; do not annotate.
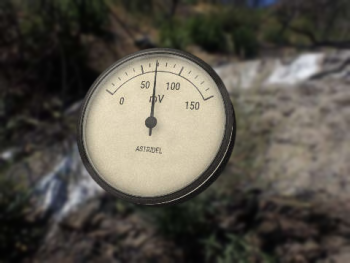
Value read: 70 (mV)
